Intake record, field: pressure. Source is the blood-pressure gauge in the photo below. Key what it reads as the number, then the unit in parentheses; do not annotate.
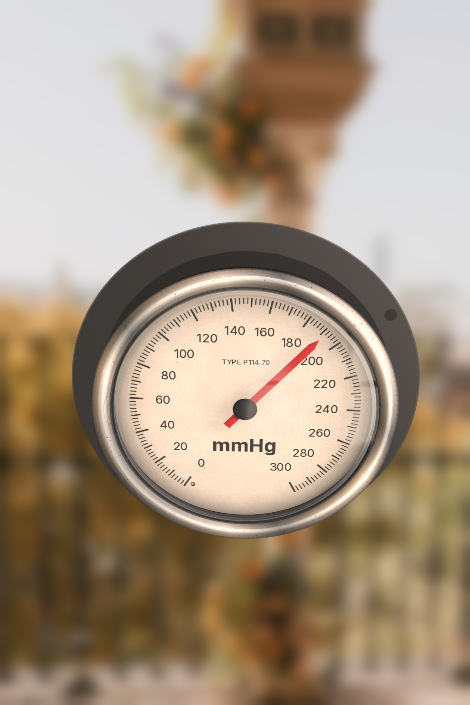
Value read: 190 (mmHg)
